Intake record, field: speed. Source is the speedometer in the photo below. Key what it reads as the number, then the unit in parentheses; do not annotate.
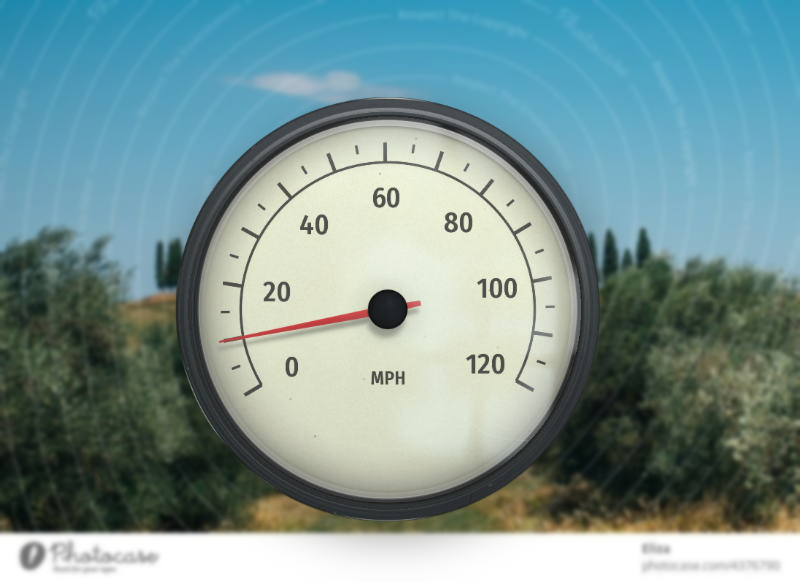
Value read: 10 (mph)
